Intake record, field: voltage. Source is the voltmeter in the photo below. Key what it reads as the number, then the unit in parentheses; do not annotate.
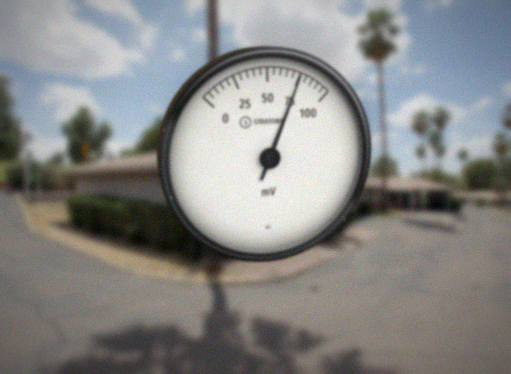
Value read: 75 (mV)
